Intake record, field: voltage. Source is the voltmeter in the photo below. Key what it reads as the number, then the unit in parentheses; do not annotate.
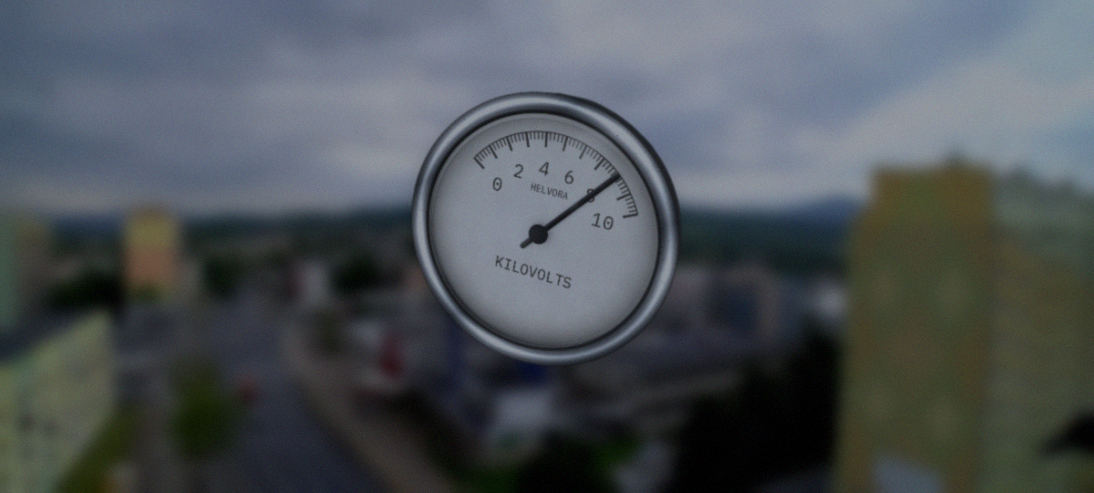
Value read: 8 (kV)
